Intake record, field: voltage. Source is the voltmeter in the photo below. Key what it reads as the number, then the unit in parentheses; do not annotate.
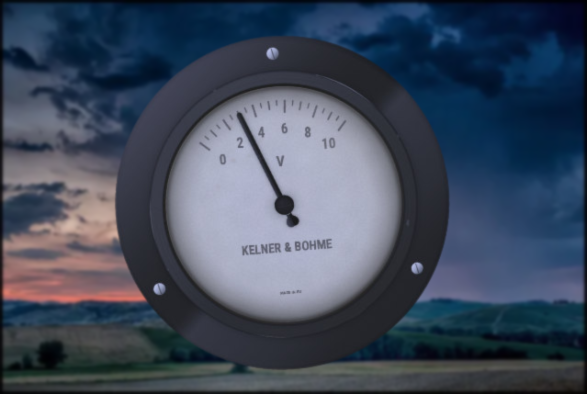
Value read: 3 (V)
